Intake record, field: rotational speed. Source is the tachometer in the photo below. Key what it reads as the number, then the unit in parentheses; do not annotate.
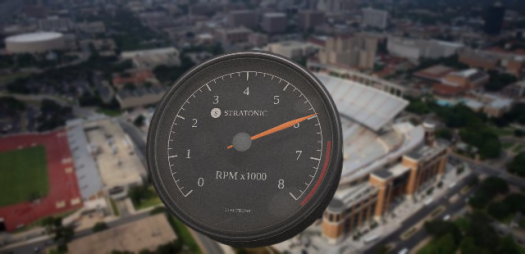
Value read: 6000 (rpm)
